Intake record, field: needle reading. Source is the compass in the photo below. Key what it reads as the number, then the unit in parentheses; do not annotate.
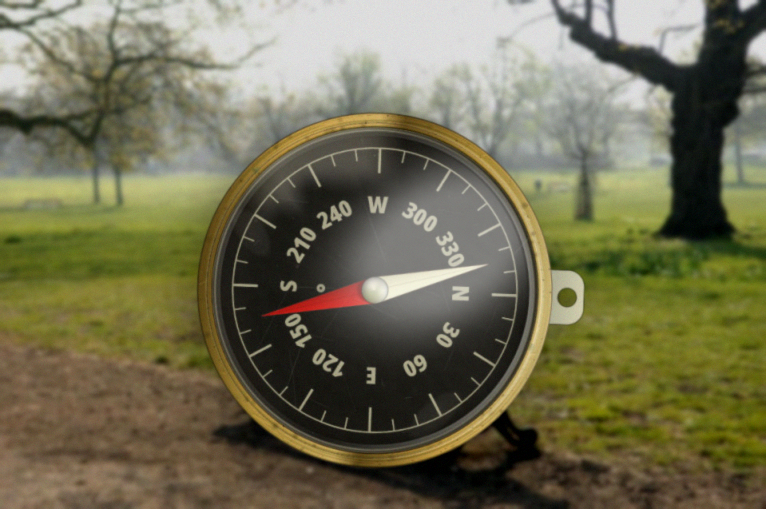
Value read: 165 (°)
